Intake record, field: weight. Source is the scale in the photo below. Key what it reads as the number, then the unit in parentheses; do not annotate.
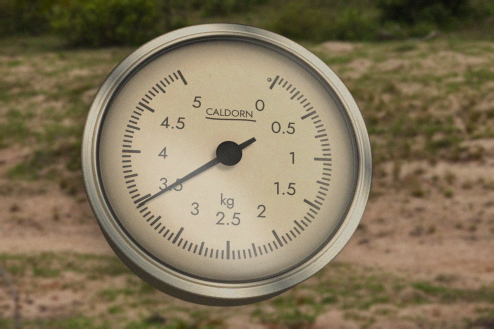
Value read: 3.45 (kg)
